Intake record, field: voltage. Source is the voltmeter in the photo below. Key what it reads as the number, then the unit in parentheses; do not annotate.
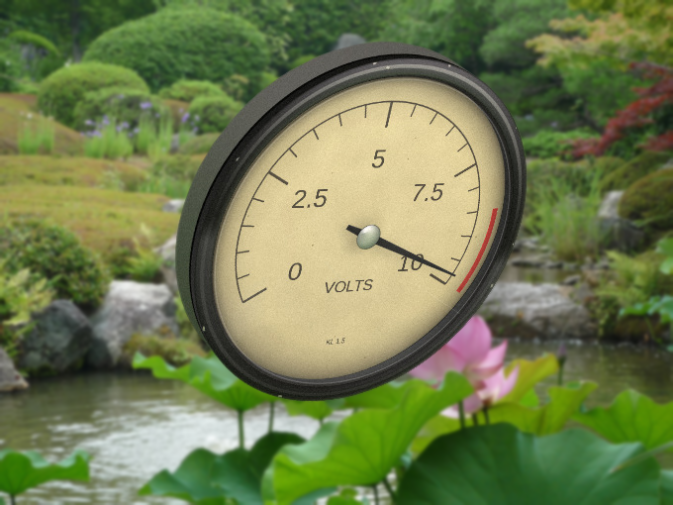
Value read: 9.75 (V)
